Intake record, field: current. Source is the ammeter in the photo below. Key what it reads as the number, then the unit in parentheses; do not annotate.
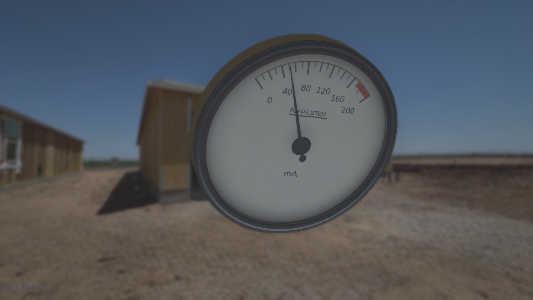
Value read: 50 (mA)
